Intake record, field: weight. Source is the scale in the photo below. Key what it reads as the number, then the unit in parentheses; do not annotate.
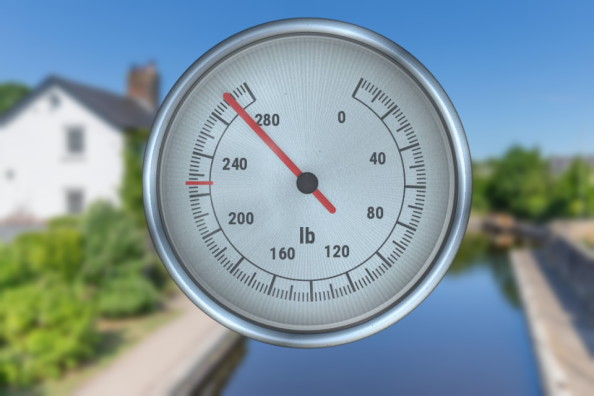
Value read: 270 (lb)
